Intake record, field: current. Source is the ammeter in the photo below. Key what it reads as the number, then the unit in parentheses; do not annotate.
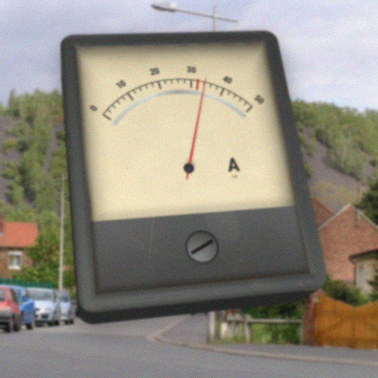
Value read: 34 (A)
